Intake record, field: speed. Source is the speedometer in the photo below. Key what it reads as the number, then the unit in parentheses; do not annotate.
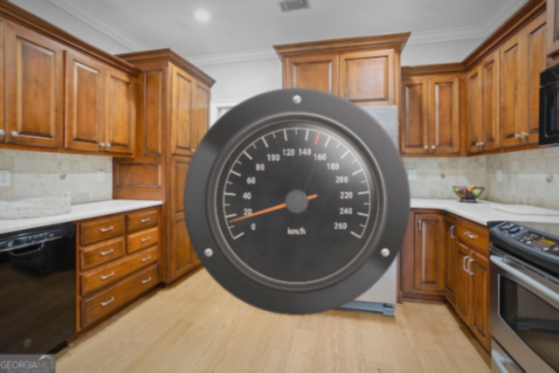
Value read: 15 (km/h)
